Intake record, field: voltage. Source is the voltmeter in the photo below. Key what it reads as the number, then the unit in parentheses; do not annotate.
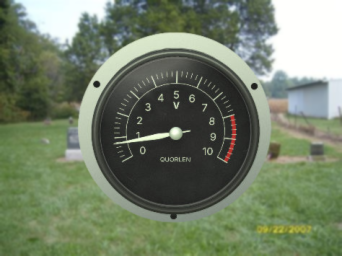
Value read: 0.8 (V)
